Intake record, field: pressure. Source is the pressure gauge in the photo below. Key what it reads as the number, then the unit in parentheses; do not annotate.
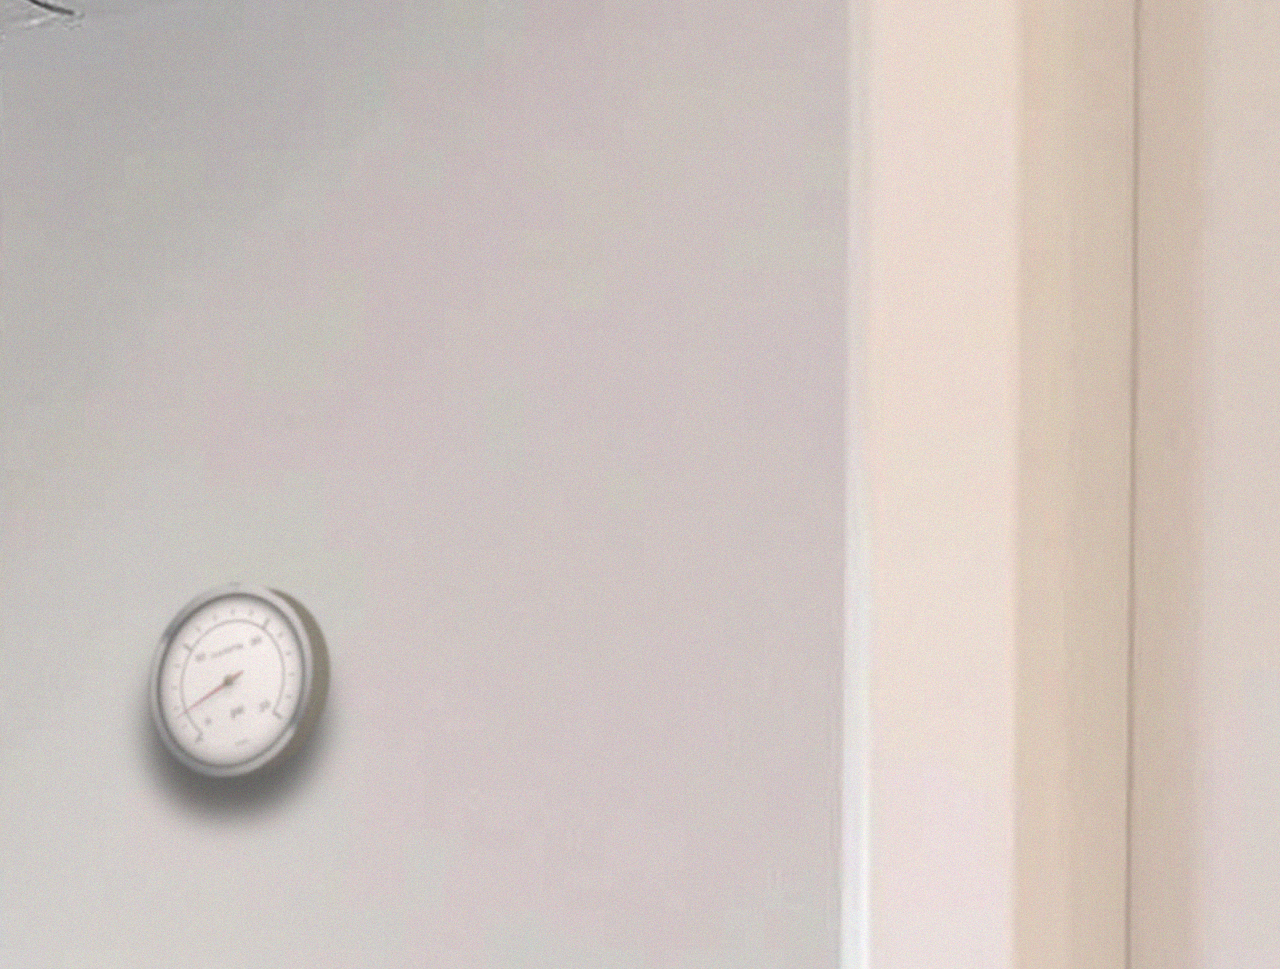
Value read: 3 (psi)
